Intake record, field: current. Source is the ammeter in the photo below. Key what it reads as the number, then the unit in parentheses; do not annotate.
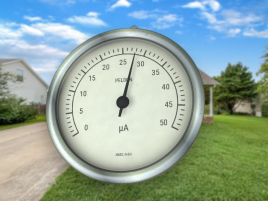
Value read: 28 (µA)
